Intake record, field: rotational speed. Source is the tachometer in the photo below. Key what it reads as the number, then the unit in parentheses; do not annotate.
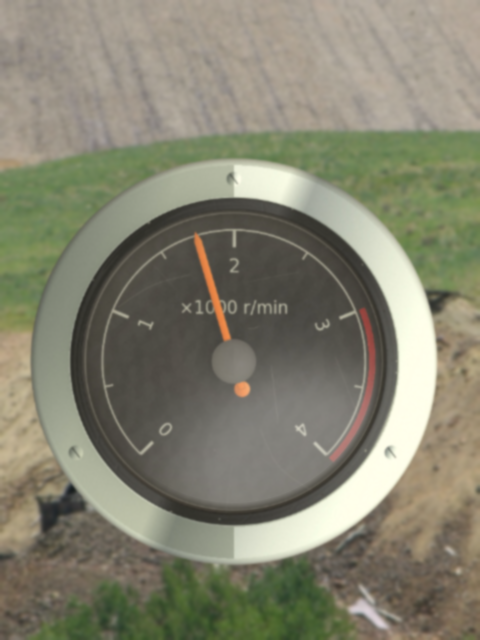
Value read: 1750 (rpm)
